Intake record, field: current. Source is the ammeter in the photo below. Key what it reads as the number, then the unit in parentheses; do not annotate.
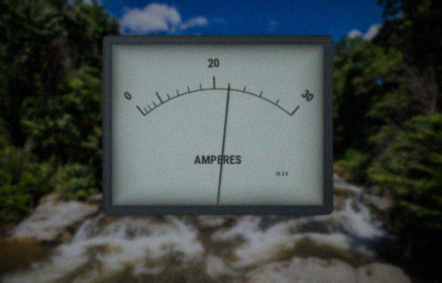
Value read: 22 (A)
